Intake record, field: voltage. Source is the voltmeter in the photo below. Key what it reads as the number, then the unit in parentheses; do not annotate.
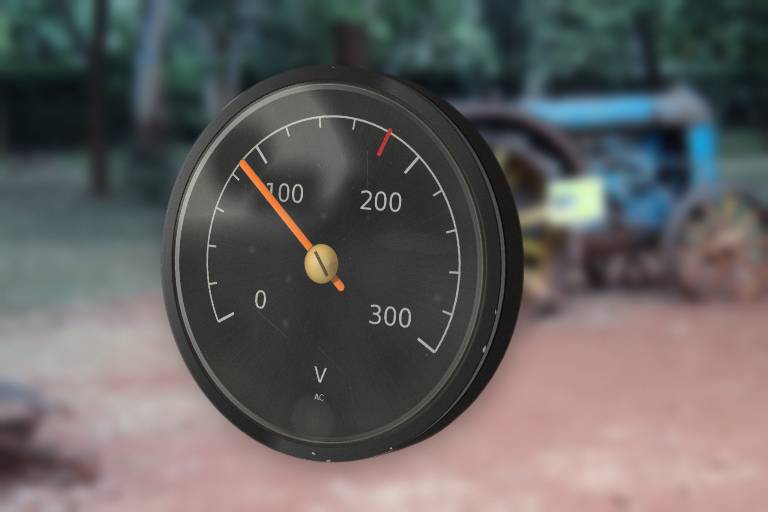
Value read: 90 (V)
